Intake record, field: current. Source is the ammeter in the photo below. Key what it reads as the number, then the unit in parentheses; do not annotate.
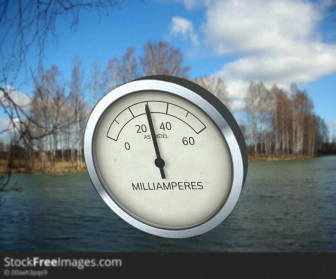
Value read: 30 (mA)
